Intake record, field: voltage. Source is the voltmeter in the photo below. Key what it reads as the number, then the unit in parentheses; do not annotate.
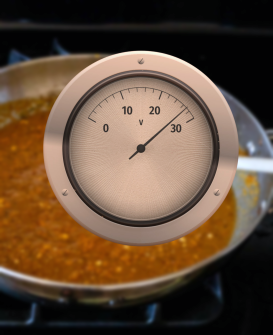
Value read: 27 (V)
